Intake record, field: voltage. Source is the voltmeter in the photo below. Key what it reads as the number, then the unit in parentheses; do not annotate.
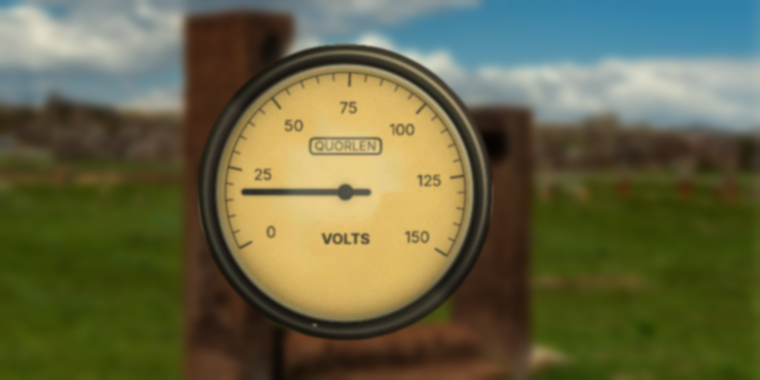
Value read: 17.5 (V)
